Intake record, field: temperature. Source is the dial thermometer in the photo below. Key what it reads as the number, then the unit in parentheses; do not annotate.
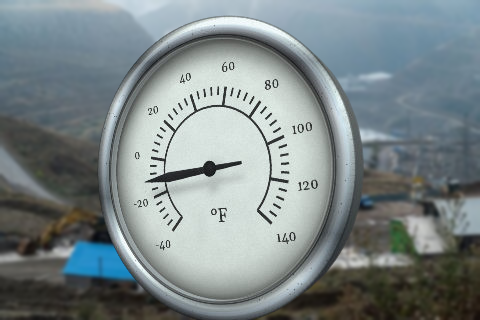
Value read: -12 (°F)
